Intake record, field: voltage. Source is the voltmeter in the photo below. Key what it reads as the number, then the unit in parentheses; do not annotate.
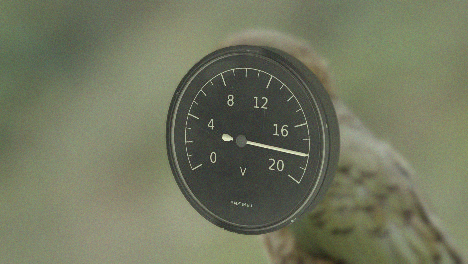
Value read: 18 (V)
